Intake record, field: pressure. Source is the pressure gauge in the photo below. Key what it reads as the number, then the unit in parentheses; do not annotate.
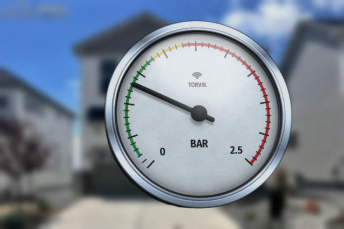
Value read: 0.65 (bar)
